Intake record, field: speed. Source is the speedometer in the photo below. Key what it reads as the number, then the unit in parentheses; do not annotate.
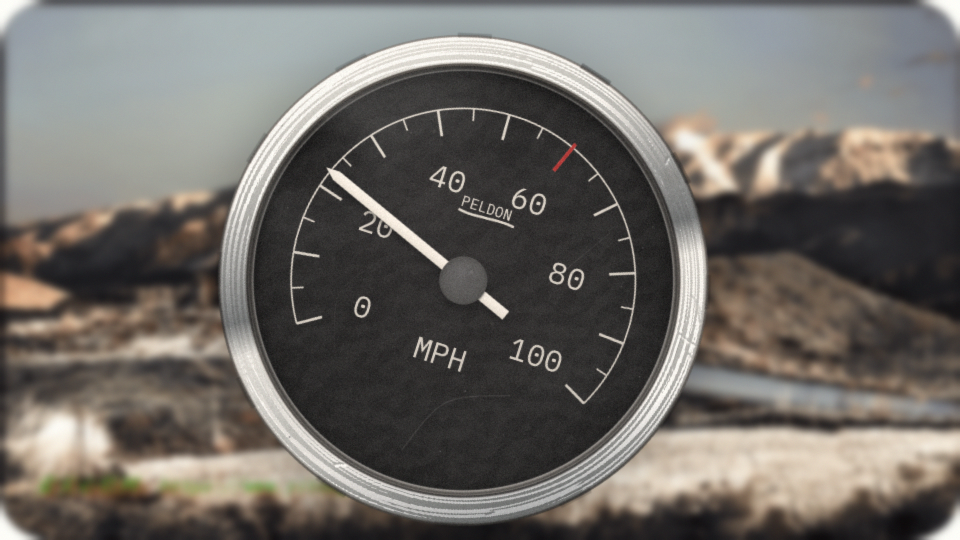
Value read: 22.5 (mph)
